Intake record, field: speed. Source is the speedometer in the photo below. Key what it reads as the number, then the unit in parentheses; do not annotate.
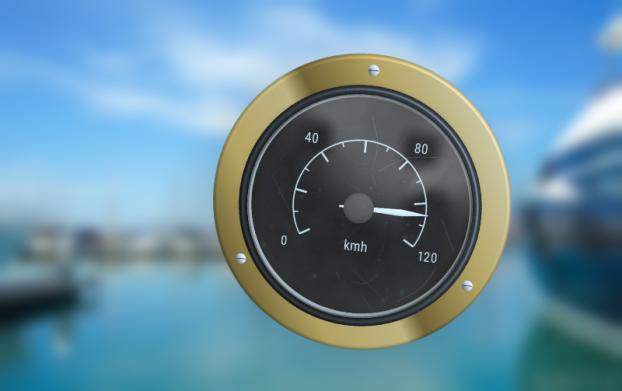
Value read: 105 (km/h)
